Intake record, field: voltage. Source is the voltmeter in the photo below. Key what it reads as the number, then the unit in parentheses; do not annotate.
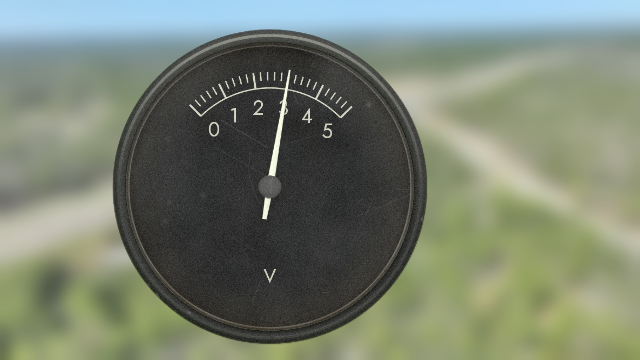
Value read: 3 (V)
